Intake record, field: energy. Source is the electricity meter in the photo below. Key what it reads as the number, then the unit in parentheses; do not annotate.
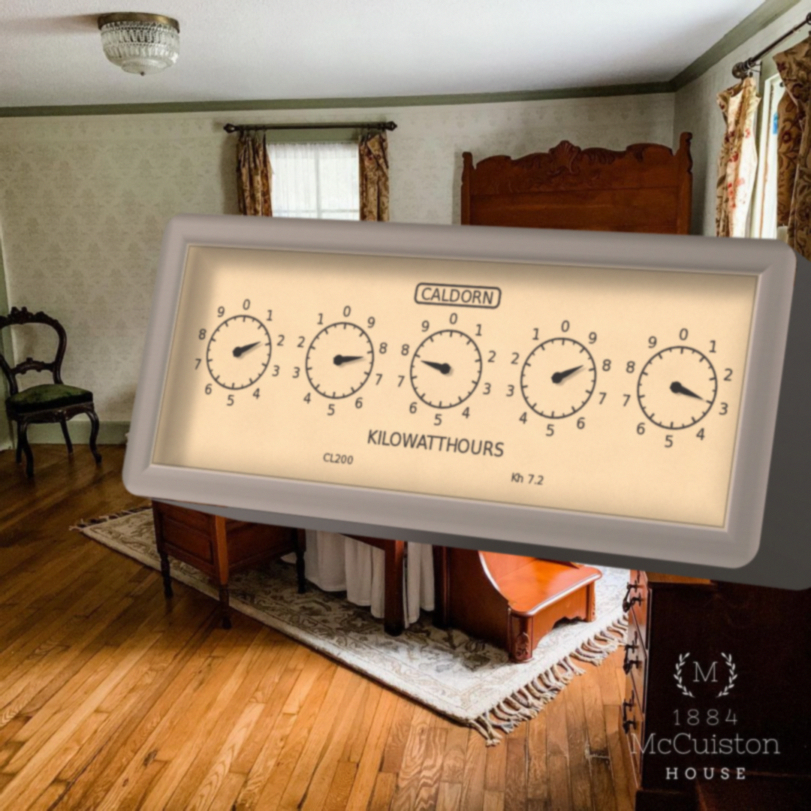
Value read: 17783 (kWh)
